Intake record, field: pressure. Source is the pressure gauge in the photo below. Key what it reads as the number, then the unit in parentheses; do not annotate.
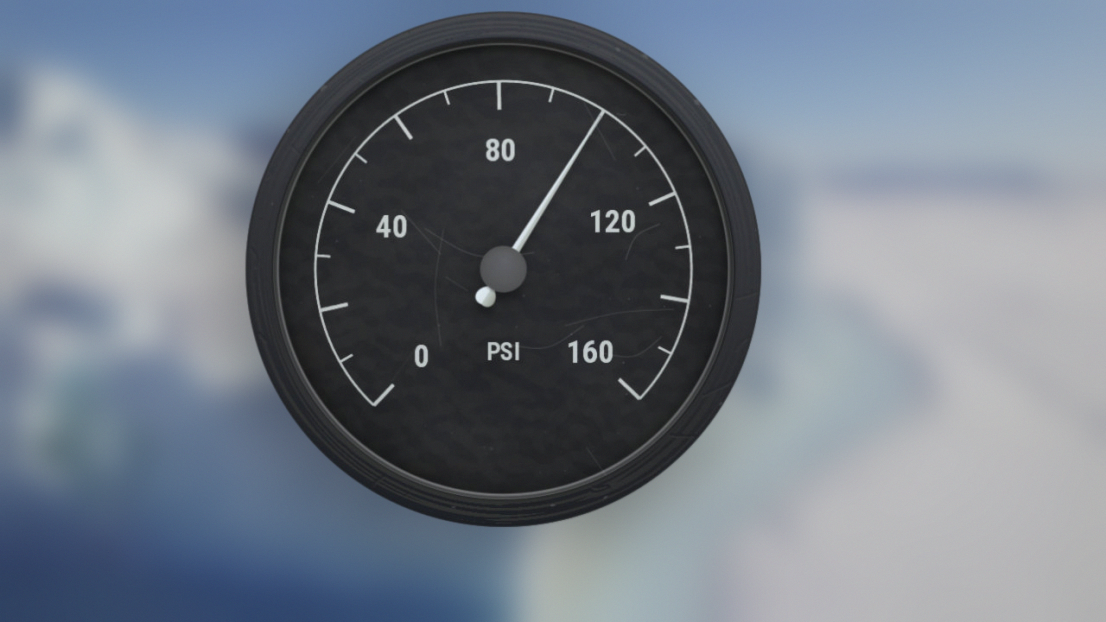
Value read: 100 (psi)
